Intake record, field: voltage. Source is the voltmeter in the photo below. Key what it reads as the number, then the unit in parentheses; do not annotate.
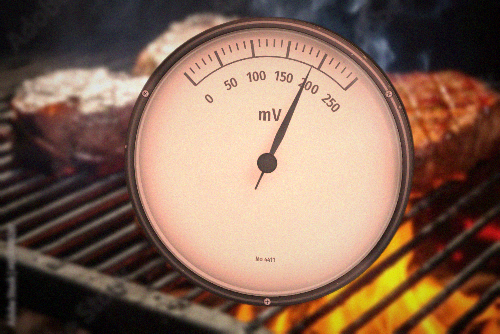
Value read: 190 (mV)
